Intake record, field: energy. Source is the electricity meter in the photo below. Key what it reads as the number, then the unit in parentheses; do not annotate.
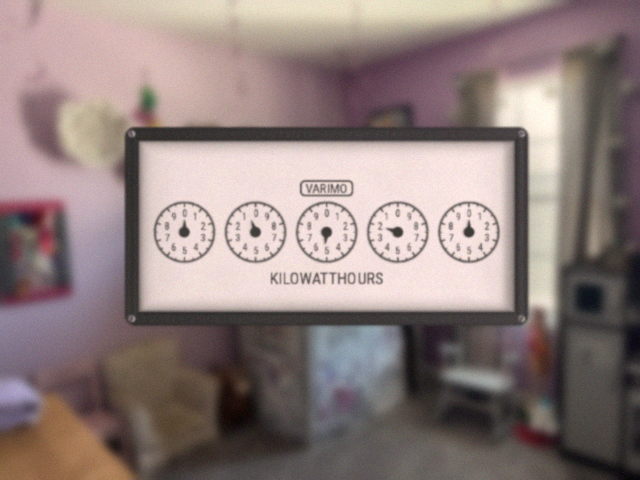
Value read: 520 (kWh)
